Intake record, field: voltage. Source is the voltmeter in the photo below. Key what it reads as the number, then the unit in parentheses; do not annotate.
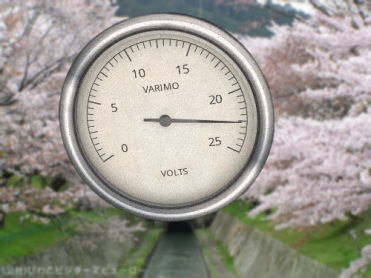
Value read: 22.5 (V)
